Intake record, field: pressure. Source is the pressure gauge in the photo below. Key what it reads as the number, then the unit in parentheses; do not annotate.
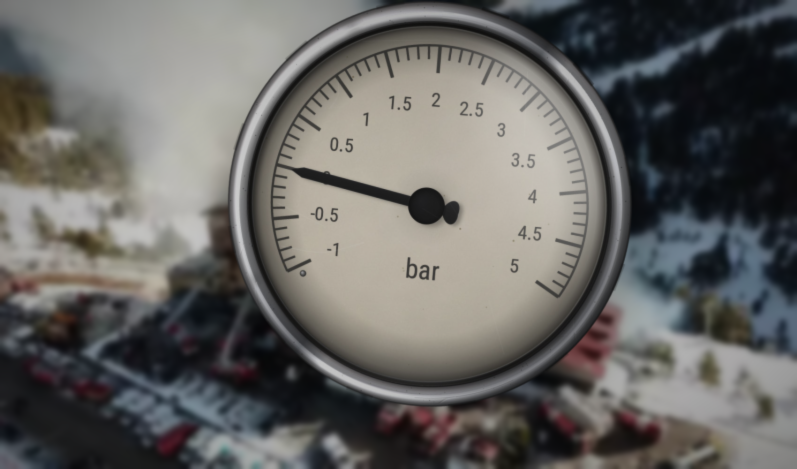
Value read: 0 (bar)
